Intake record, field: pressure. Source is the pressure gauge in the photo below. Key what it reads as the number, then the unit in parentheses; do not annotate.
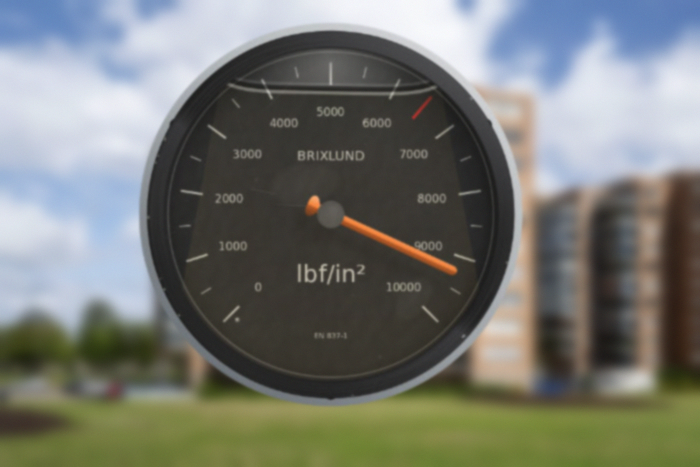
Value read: 9250 (psi)
